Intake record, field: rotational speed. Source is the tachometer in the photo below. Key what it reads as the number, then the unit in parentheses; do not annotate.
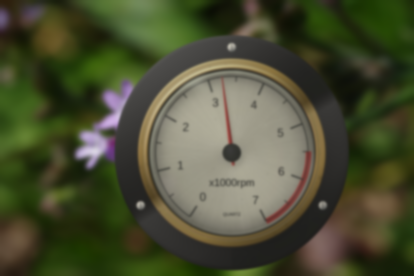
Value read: 3250 (rpm)
